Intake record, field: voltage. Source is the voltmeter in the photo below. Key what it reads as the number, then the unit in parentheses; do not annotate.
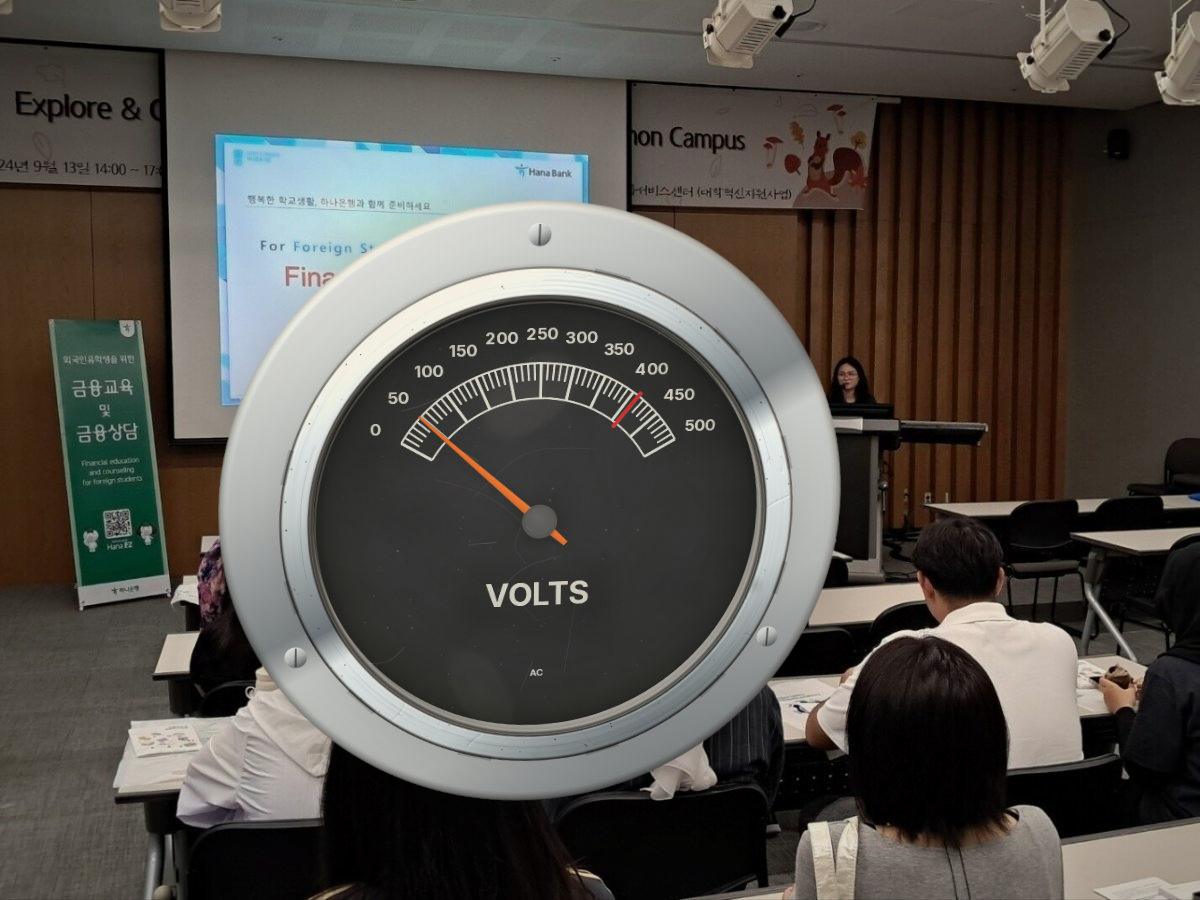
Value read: 50 (V)
